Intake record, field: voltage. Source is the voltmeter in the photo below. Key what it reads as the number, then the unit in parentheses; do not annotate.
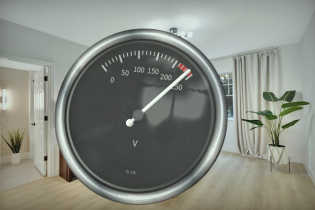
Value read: 240 (V)
